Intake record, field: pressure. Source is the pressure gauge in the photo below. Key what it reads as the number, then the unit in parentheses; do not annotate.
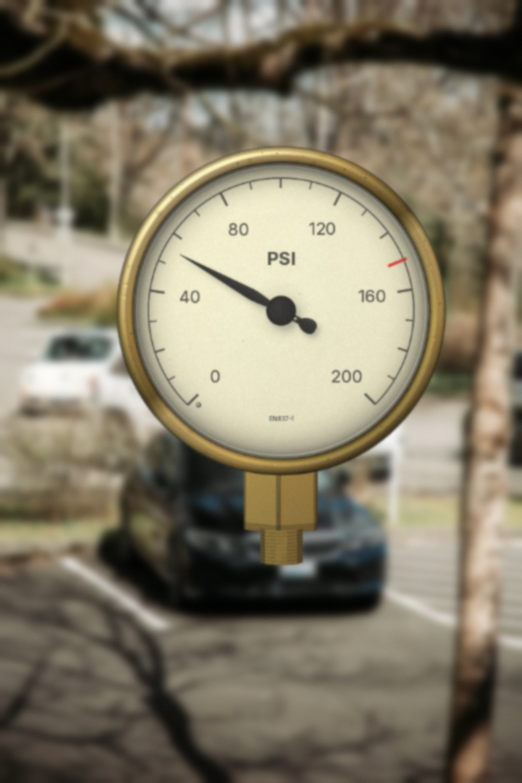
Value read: 55 (psi)
